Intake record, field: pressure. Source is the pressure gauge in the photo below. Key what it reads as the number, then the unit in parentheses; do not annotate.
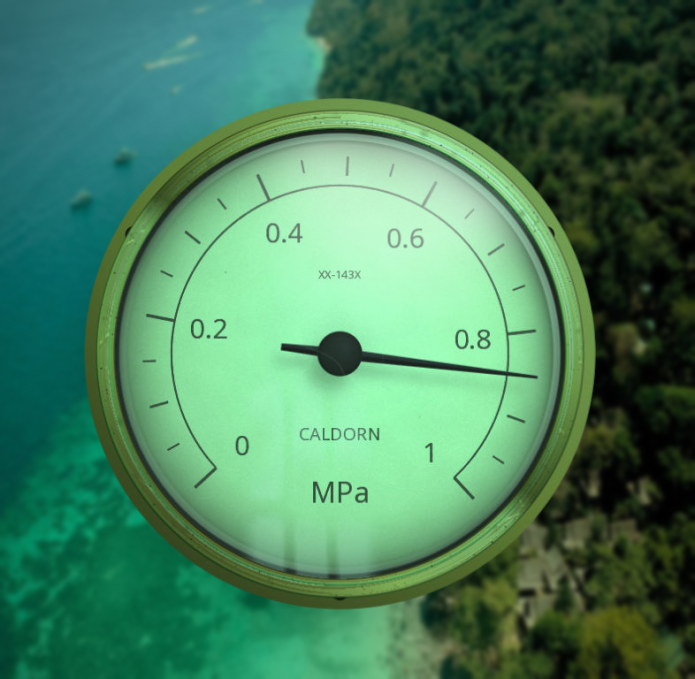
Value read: 0.85 (MPa)
